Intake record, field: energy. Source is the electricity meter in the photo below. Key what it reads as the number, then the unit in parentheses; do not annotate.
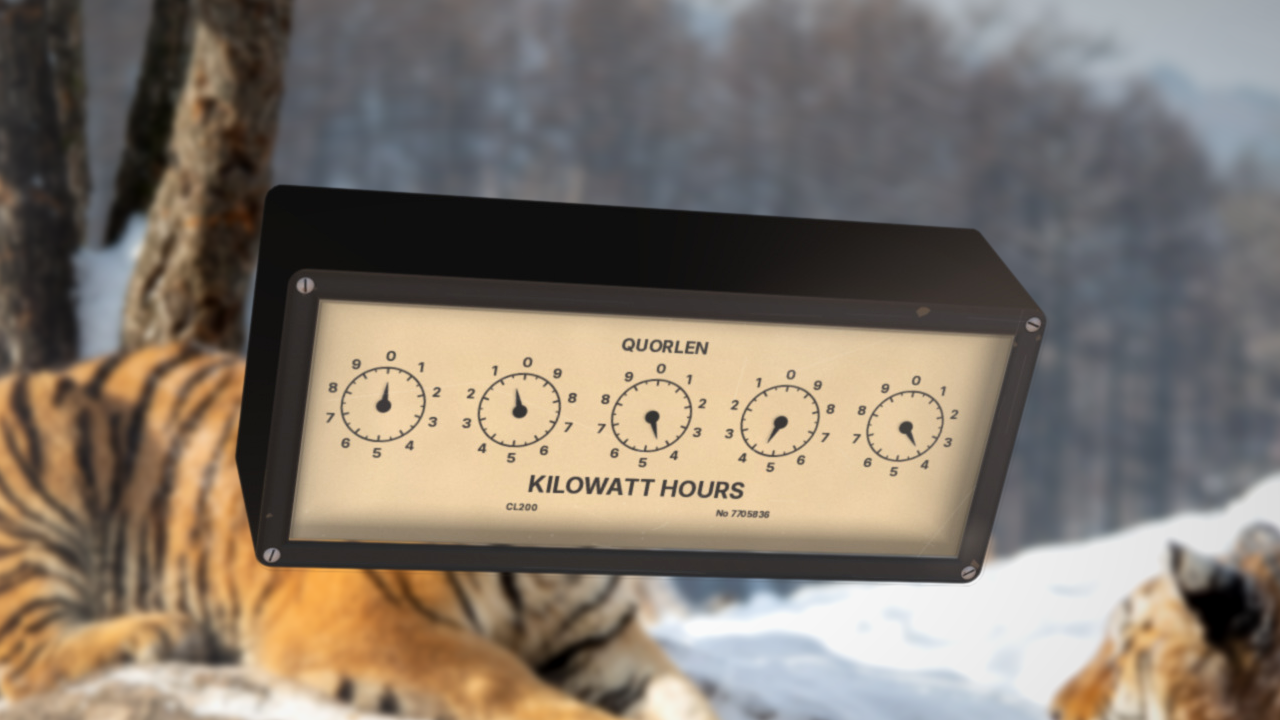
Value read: 444 (kWh)
